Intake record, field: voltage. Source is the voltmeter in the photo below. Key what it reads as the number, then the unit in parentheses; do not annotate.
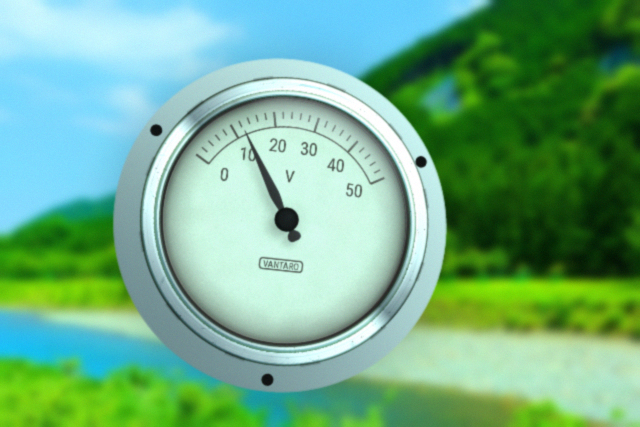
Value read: 12 (V)
